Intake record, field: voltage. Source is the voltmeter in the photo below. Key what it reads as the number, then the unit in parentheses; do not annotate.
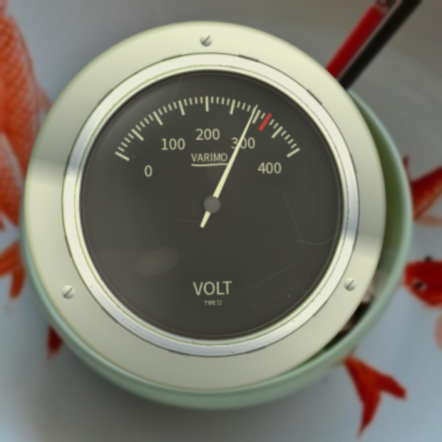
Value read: 290 (V)
